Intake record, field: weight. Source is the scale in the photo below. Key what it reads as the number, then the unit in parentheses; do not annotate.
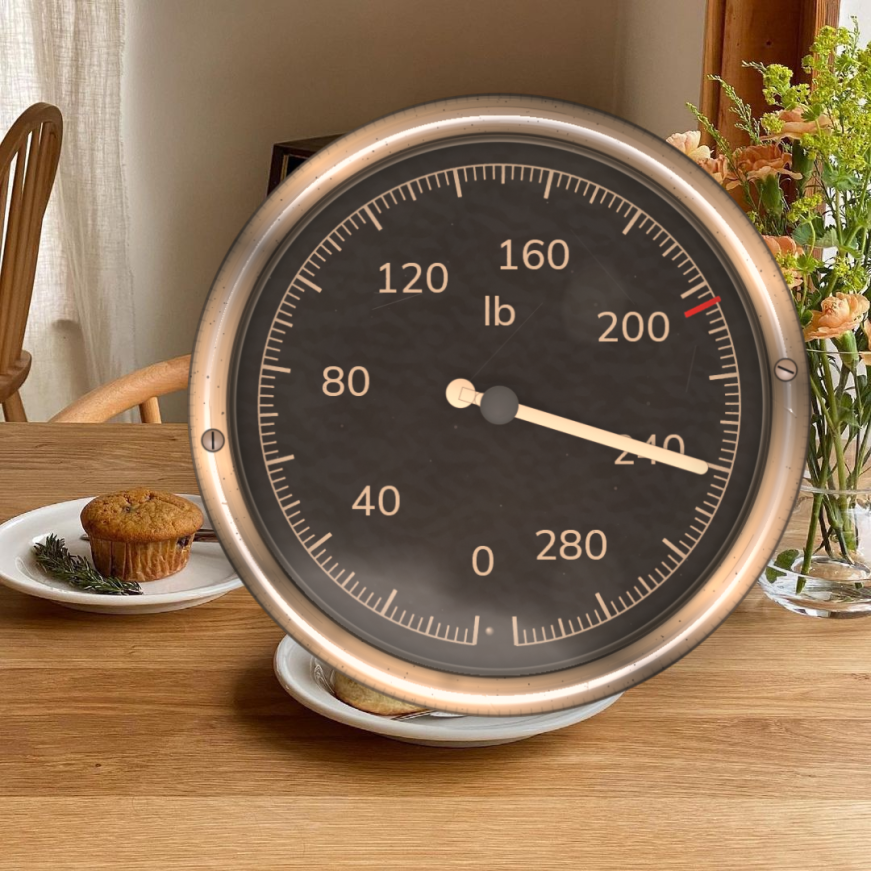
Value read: 241 (lb)
